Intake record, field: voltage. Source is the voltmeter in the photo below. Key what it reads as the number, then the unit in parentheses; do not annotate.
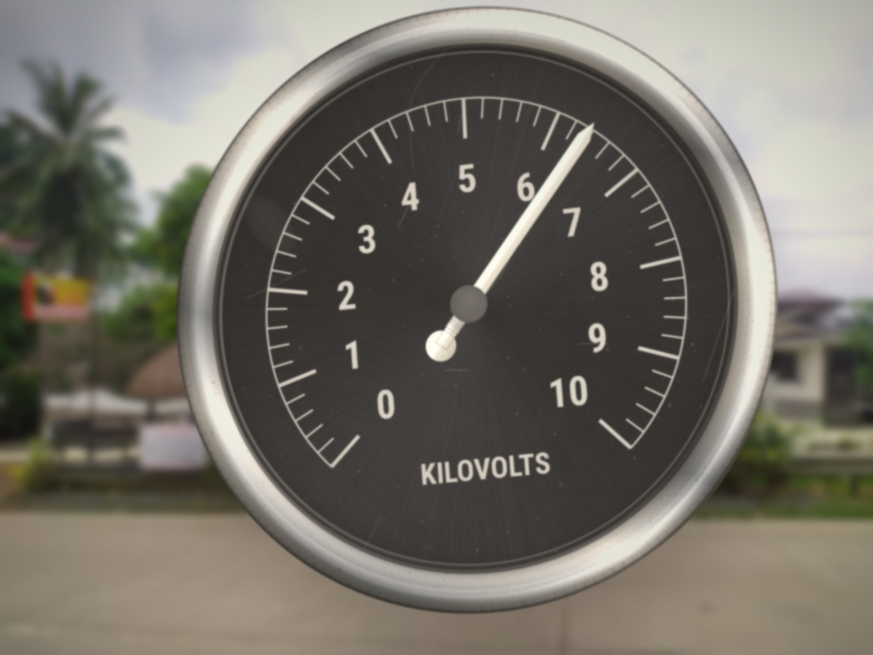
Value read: 6.4 (kV)
